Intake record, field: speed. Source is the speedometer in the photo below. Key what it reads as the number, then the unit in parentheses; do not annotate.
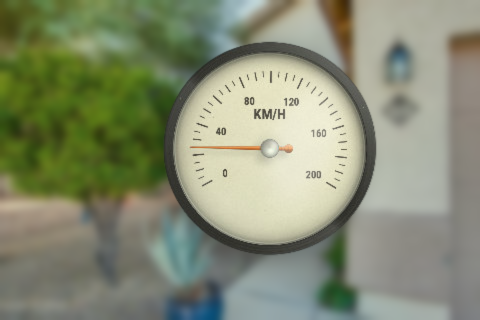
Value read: 25 (km/h)
